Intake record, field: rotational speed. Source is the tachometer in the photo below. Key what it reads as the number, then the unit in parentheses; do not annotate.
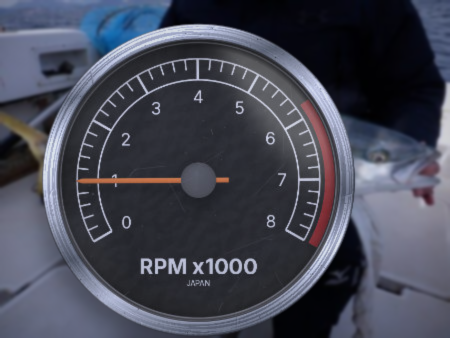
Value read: 1000 (rpm)
